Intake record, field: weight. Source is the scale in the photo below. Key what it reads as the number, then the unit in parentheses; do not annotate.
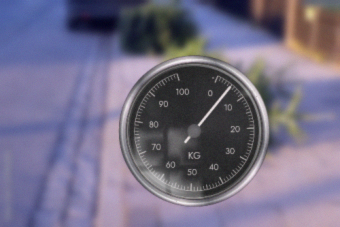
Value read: 5 (kg)
